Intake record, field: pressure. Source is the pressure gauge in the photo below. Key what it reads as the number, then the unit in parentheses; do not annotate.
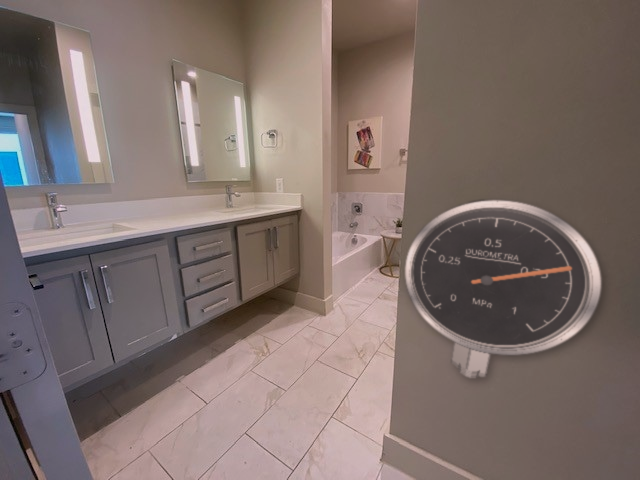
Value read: 0.75 (MPa)
